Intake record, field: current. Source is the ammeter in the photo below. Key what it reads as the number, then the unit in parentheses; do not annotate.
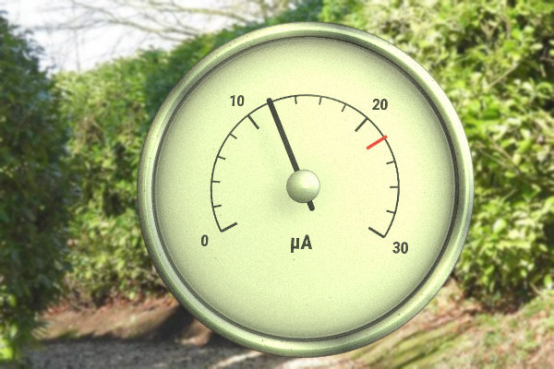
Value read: 12 (µA)
